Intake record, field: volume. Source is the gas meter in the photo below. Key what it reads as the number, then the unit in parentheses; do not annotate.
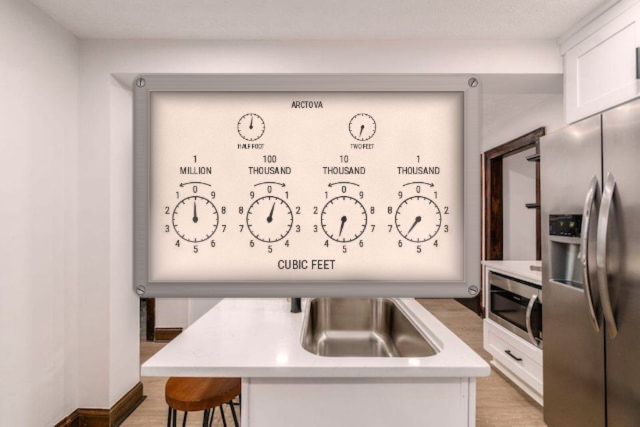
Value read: 4600 (ft³)
